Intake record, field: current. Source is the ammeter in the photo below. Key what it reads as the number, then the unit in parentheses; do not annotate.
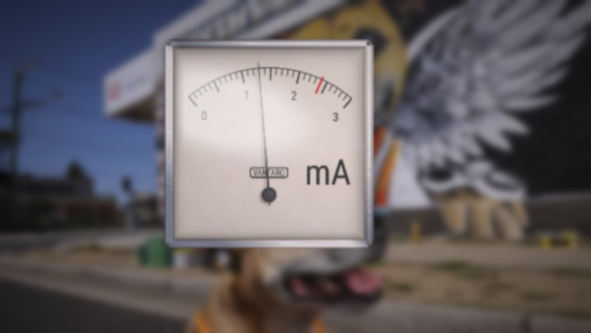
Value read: 1.3 (mA)
